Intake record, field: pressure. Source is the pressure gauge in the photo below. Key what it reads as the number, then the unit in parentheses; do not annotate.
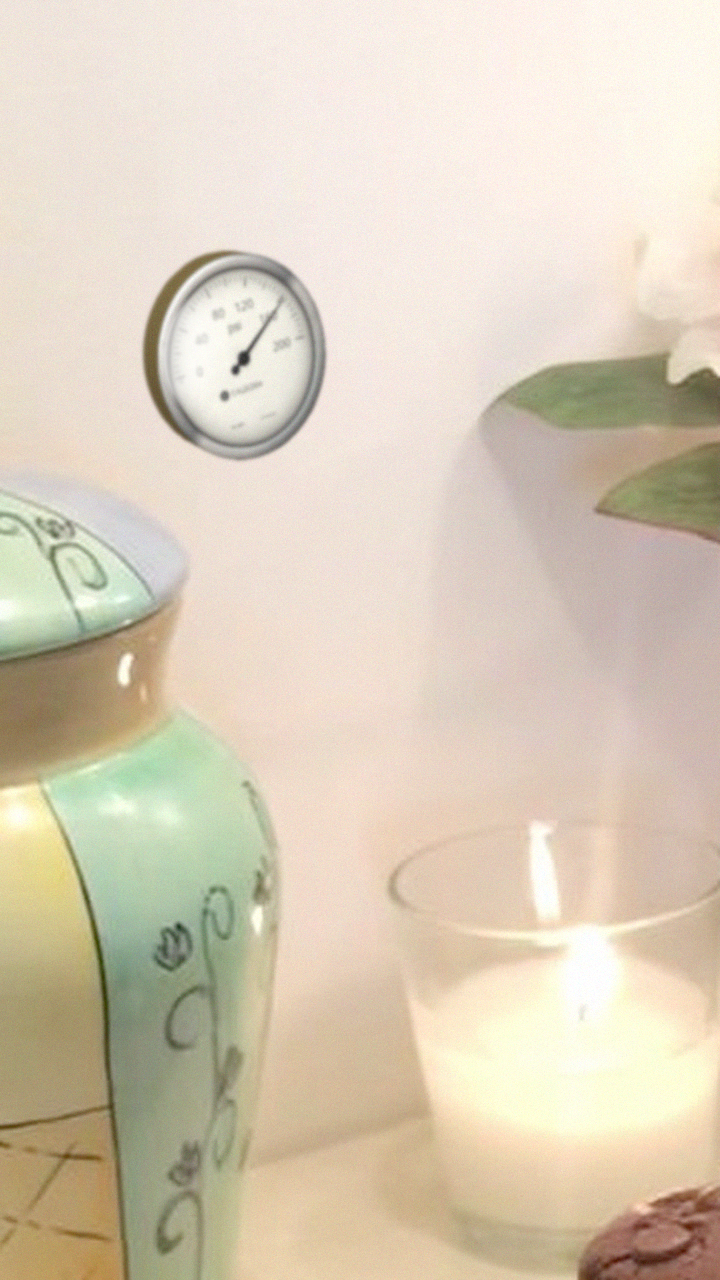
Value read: 160 (psi)
